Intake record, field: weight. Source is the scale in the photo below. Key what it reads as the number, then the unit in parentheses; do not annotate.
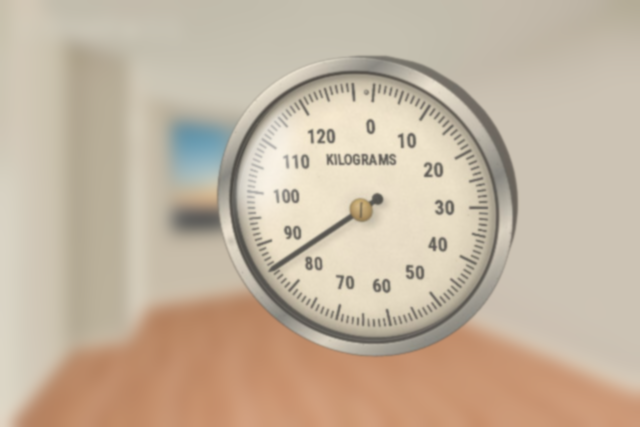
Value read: 85 (kg)
